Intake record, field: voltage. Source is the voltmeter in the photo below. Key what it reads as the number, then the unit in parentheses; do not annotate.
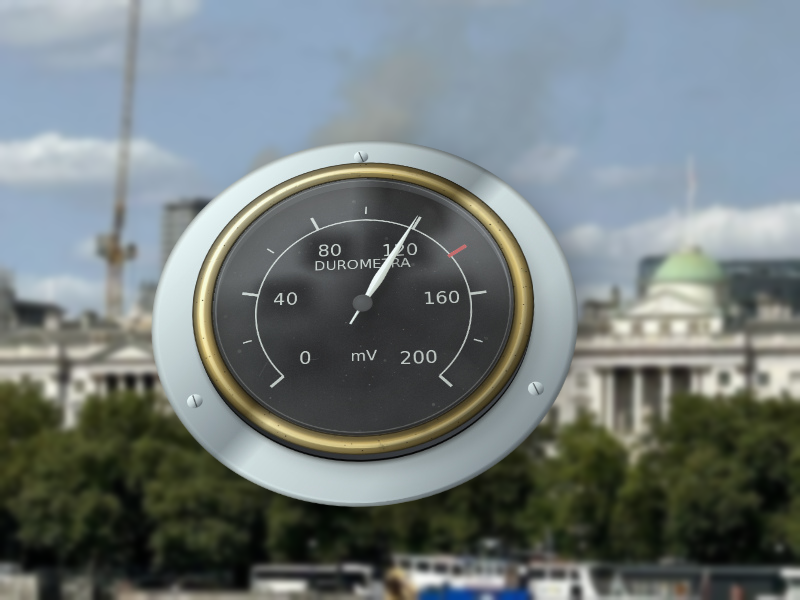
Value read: 120 (mV)
